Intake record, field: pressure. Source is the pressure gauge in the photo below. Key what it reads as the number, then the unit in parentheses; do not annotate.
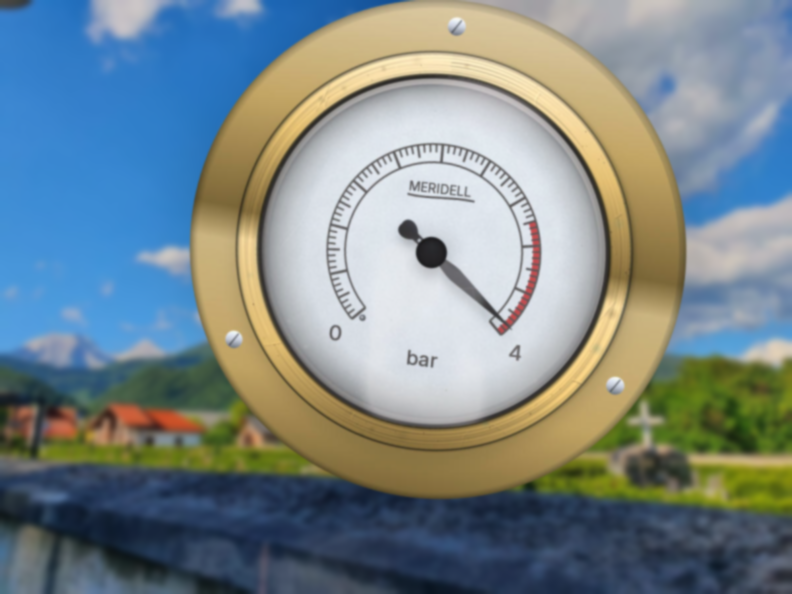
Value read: 3.9 (bar)
